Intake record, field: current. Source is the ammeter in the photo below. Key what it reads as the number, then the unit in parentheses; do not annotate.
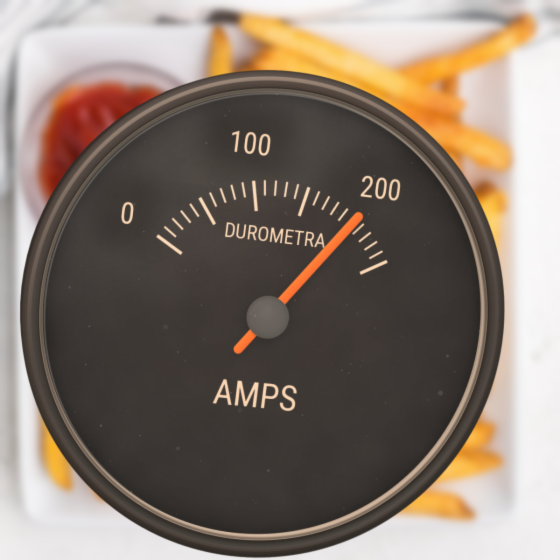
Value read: 200 (A)
